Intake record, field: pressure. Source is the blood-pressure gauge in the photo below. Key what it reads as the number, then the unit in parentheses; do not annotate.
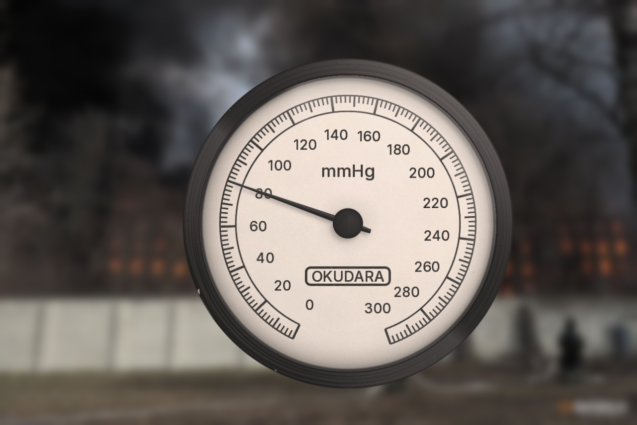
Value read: 80 (mmHg)
